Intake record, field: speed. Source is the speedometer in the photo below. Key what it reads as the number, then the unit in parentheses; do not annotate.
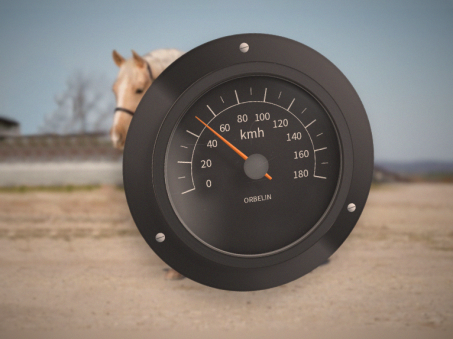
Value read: 50 (km/h)
